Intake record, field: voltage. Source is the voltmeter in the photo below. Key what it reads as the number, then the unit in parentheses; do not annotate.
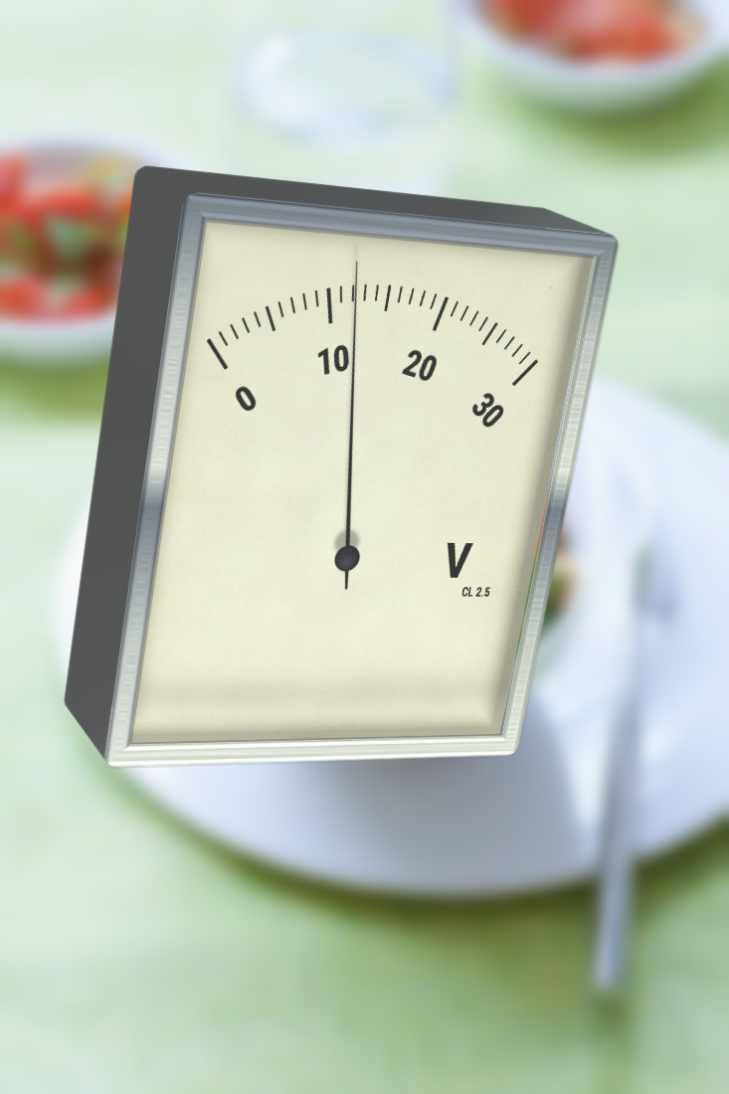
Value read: 12 (V)
